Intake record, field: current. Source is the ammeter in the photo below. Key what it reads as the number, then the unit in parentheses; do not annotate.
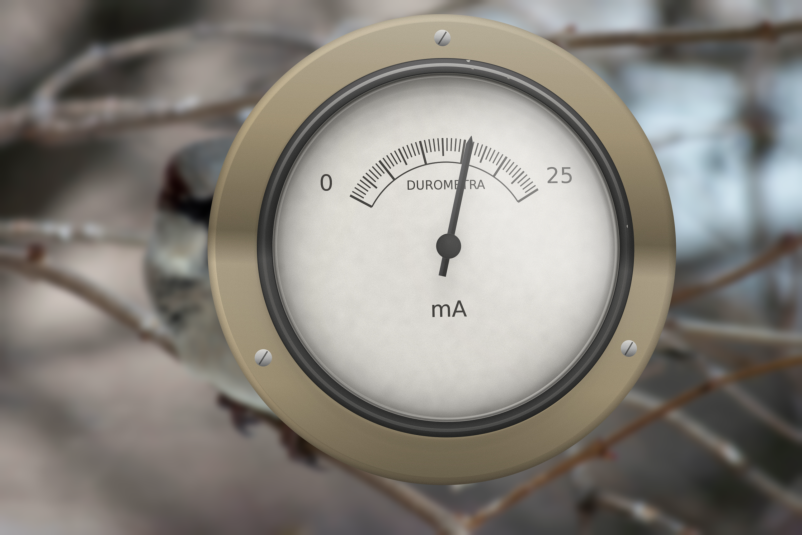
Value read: 15.5 (mA)
